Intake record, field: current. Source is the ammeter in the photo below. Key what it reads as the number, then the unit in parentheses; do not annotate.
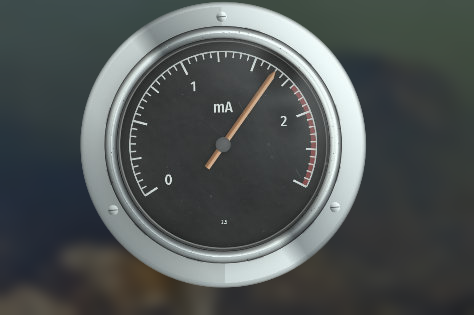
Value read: 1.65 (mA)
